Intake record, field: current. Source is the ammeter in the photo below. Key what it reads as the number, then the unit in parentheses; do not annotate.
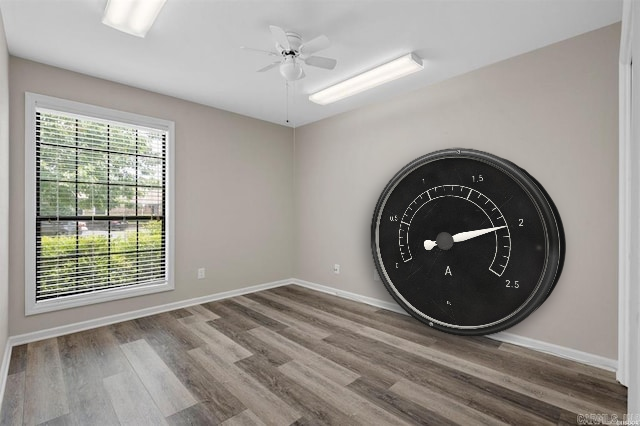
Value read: 2 (A)
